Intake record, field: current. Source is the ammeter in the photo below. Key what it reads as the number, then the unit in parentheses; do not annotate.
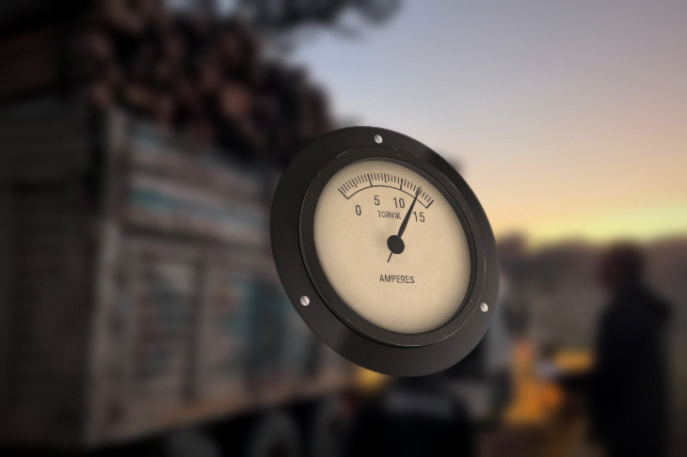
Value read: 12.5 (A)
